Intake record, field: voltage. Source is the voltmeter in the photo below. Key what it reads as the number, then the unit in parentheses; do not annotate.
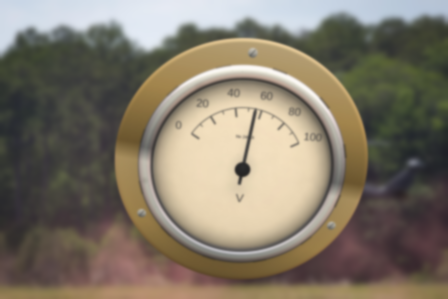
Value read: 55 (V)
